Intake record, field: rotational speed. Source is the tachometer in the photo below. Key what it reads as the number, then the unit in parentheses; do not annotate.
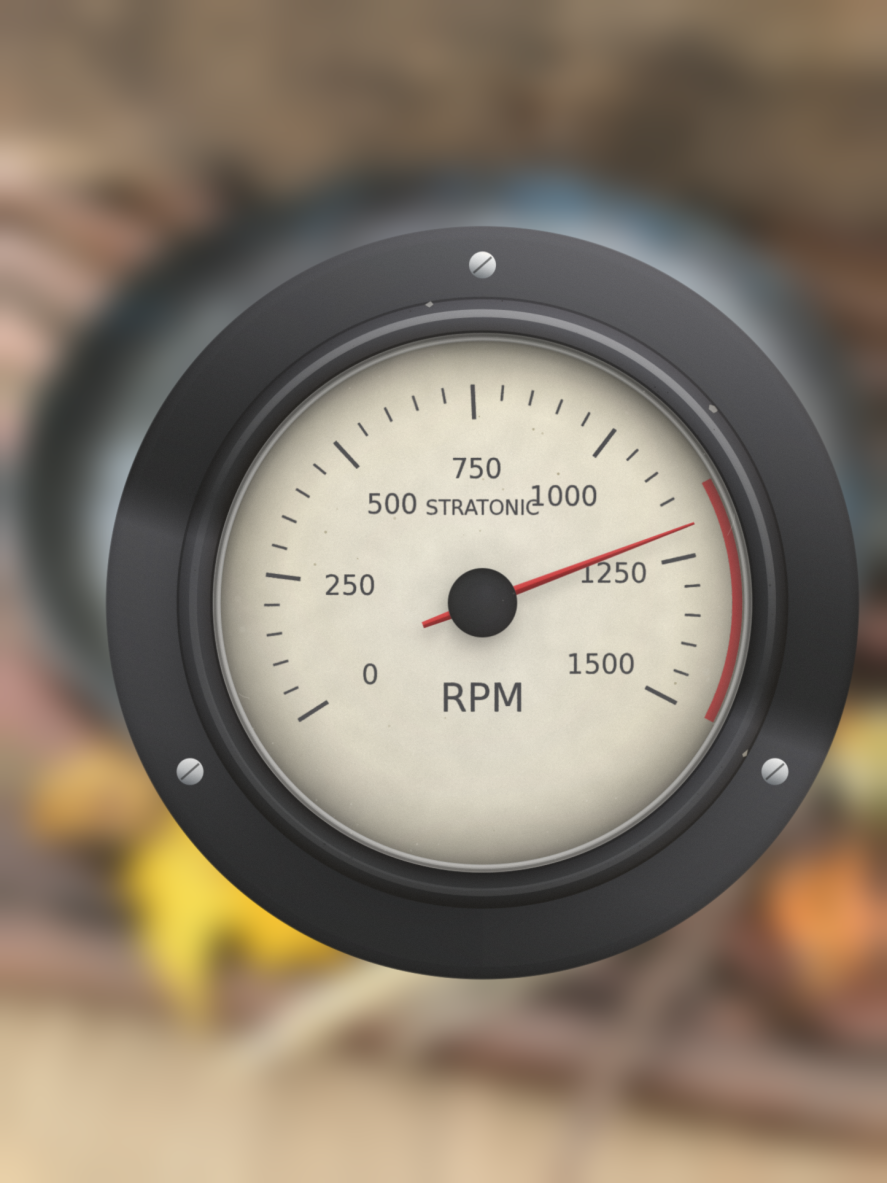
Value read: 1200 (rpm)
